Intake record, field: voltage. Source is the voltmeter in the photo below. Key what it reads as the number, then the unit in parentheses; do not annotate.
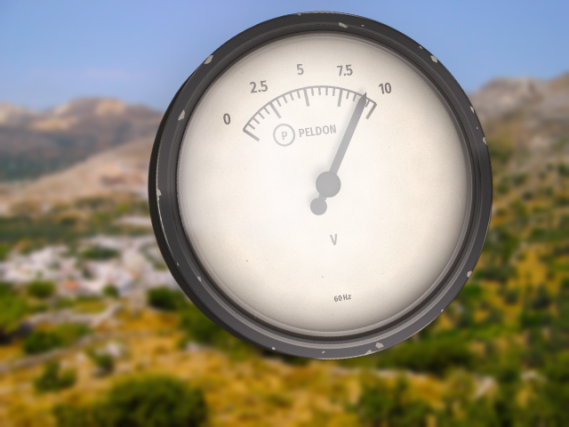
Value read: 9 (V)
